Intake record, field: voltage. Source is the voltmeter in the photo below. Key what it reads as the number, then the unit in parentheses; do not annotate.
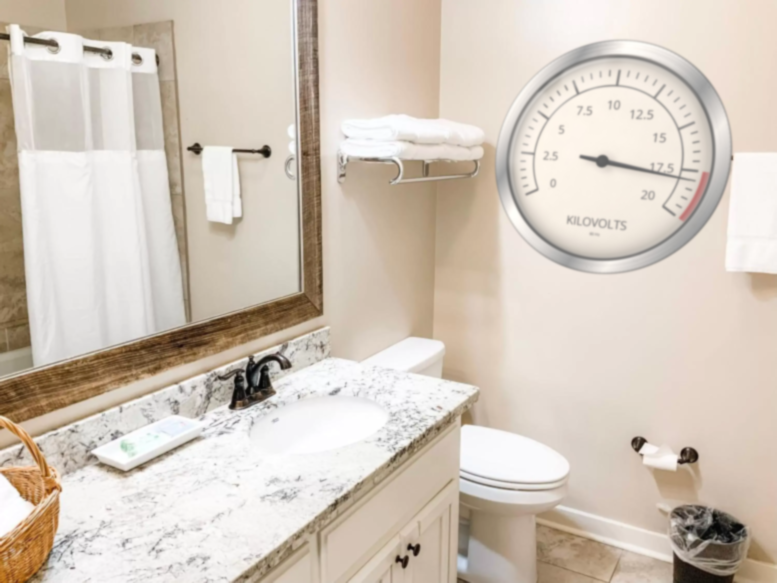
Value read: 18 (kV)
